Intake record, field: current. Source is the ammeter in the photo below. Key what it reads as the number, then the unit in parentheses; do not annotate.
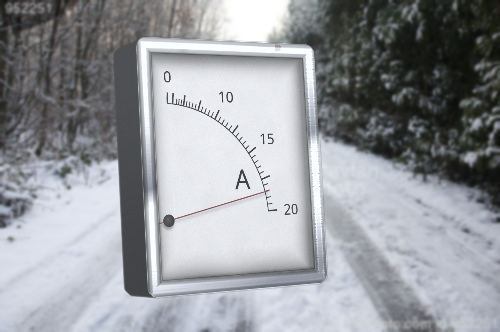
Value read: 18.5 (A)
